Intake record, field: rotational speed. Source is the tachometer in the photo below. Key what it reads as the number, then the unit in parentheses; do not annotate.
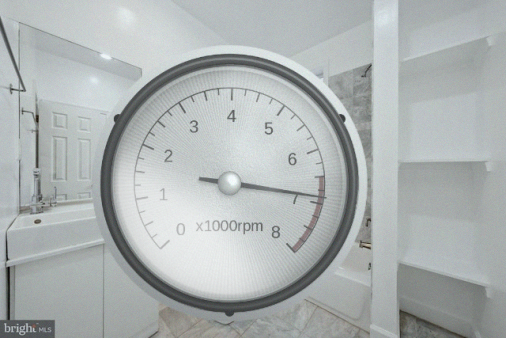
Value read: 6875 (rpm)
